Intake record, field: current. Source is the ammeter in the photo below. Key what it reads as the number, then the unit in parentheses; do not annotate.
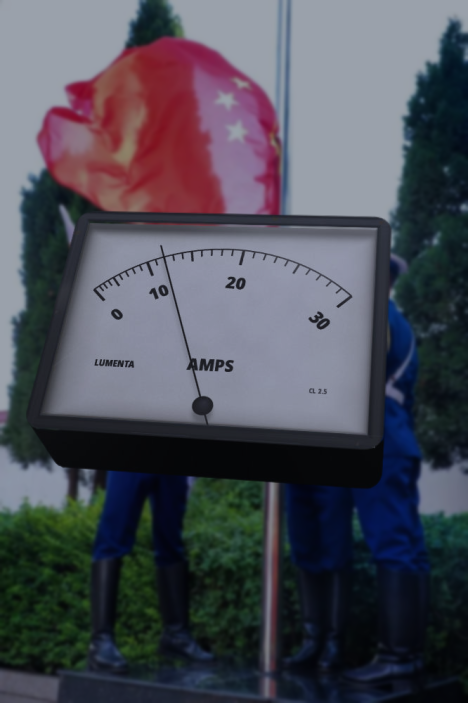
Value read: 12 (A)
